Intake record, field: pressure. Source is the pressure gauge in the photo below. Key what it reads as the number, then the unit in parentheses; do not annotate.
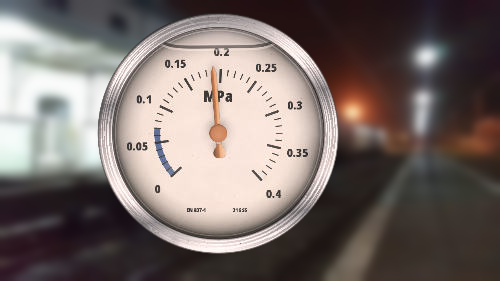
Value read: 0.19 (MPa)
